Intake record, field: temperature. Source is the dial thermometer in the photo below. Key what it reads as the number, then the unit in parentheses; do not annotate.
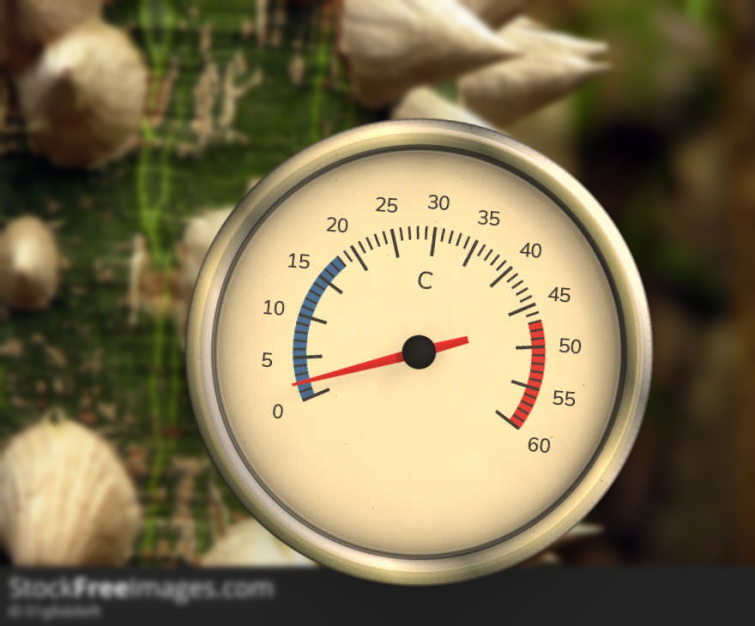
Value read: 2 (°C)
